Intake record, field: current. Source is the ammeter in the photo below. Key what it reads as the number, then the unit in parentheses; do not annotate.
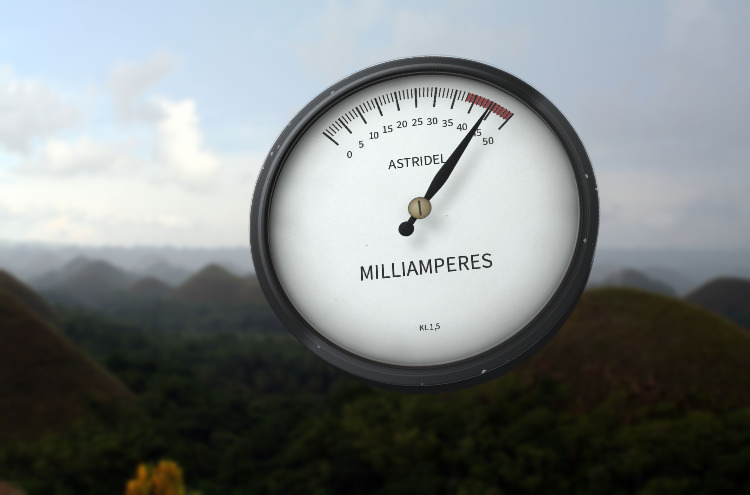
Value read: 45 (mA)
